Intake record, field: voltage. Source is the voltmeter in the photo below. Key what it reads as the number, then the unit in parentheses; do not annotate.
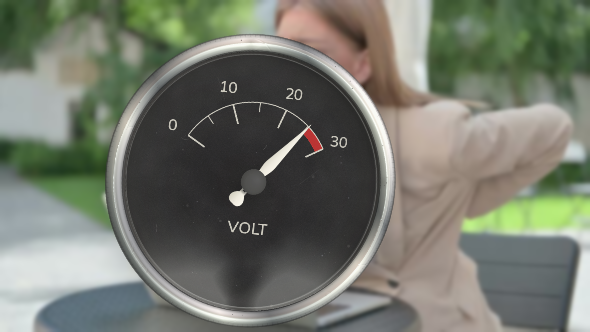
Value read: 25 (V)
